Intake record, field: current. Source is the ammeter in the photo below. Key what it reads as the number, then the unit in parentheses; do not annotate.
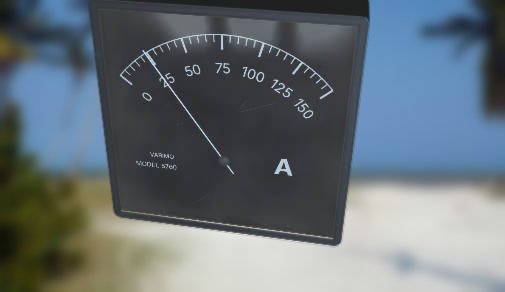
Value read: 25 (A)
